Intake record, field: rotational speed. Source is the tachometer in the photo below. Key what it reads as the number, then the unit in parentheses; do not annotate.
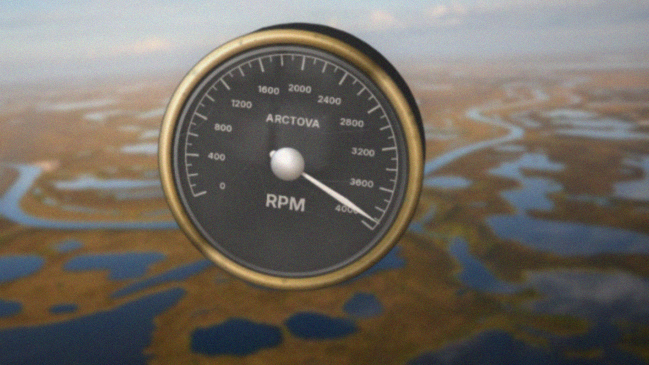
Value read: 3900 (rpm)
